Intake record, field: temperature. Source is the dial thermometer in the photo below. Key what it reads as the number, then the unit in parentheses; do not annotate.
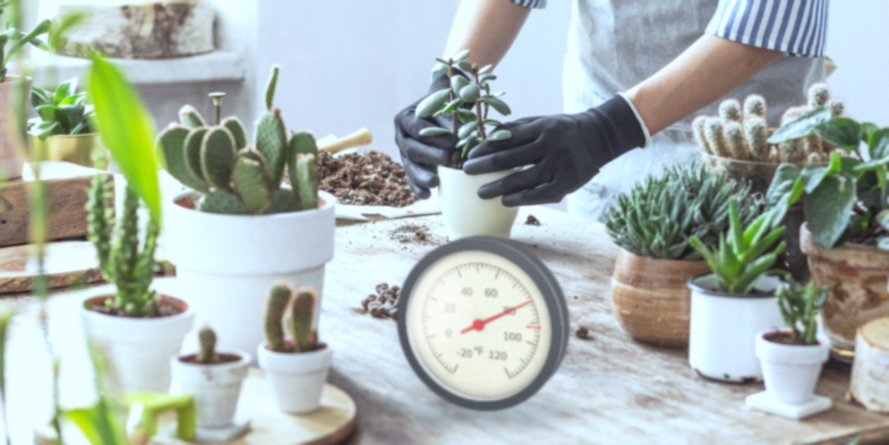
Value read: 80 (°F)
